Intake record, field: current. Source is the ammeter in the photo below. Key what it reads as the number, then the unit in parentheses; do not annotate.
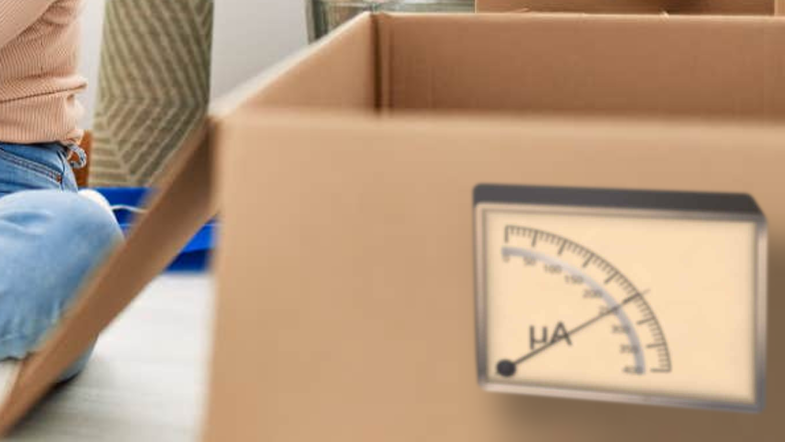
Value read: 250 (µA)
